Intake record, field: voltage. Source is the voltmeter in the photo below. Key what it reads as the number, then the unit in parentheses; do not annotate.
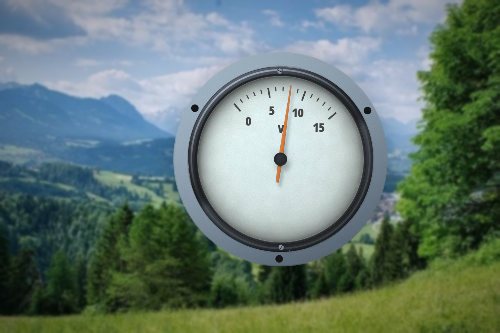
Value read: 8 (V)
